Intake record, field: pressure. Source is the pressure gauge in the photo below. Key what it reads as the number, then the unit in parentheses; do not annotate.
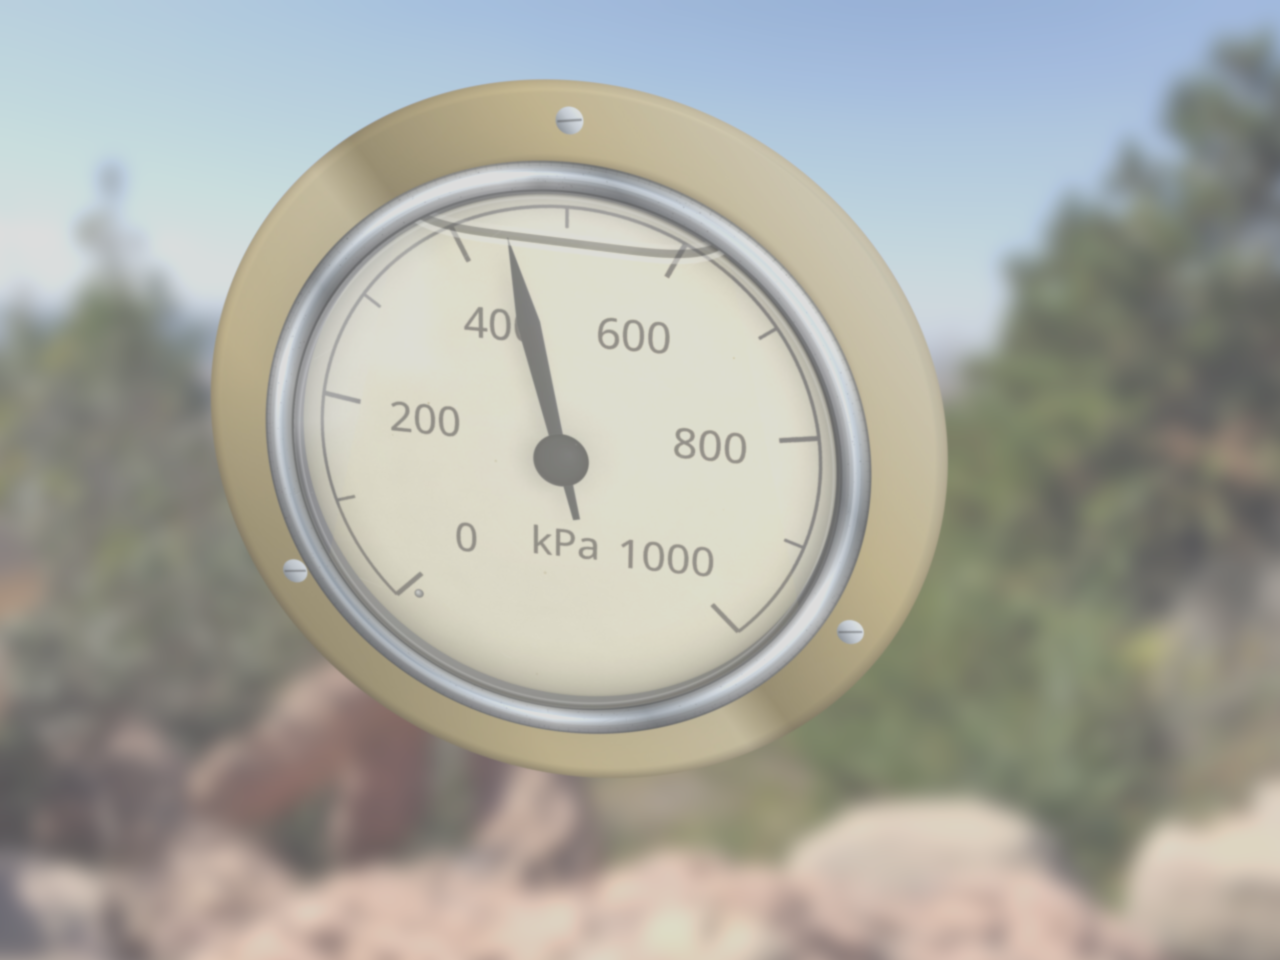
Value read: 450 (kPa)
